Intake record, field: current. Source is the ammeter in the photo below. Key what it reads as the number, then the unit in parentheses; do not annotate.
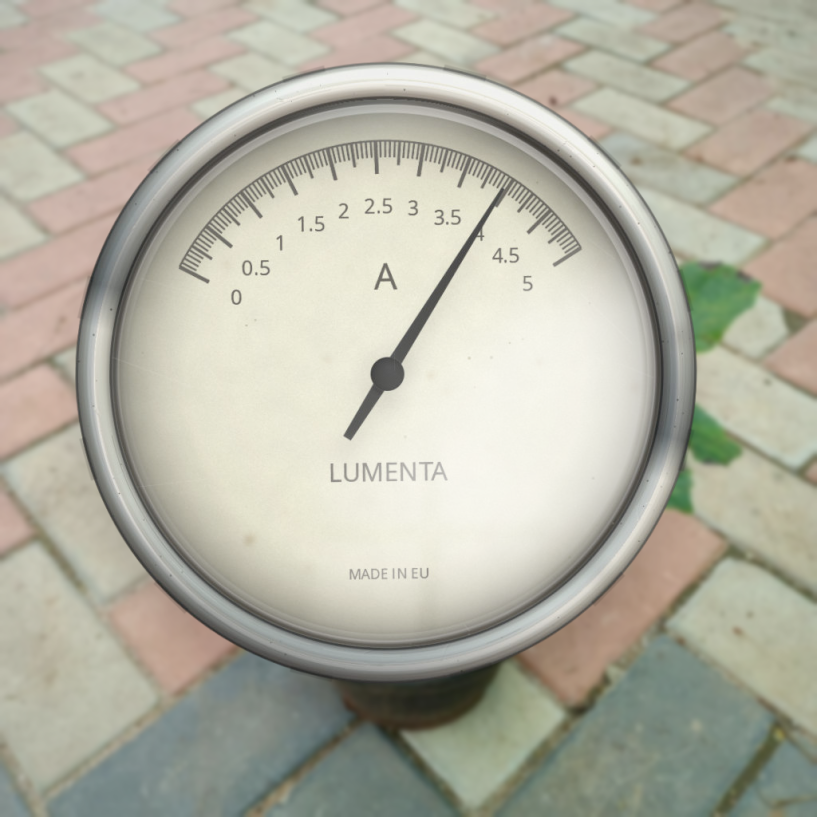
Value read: 3.95 (A)
